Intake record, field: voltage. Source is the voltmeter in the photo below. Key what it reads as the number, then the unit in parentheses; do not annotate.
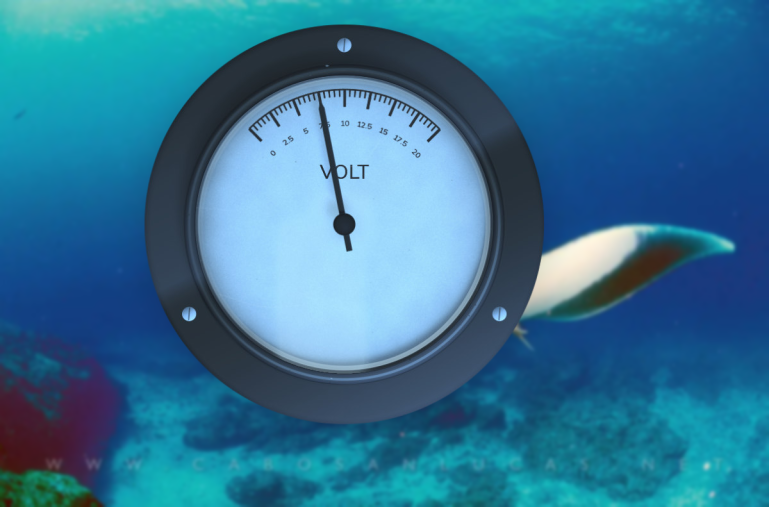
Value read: 7.5 (V)
